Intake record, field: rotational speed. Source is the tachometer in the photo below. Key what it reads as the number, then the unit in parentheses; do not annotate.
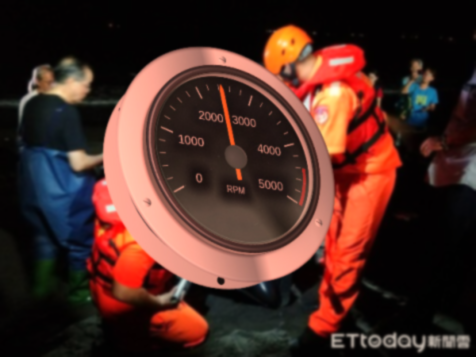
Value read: 2400 (rpm)
